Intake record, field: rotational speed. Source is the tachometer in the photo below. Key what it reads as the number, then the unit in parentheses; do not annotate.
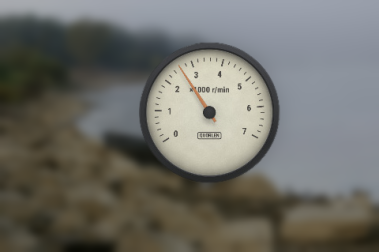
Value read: 2600 (rpm)
